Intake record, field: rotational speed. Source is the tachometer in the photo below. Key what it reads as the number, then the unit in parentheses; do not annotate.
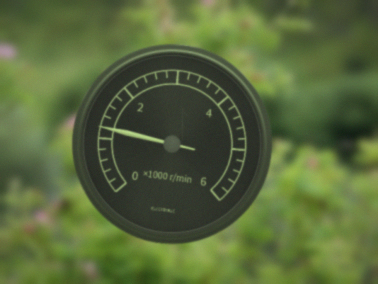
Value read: 1200 (rpm)
